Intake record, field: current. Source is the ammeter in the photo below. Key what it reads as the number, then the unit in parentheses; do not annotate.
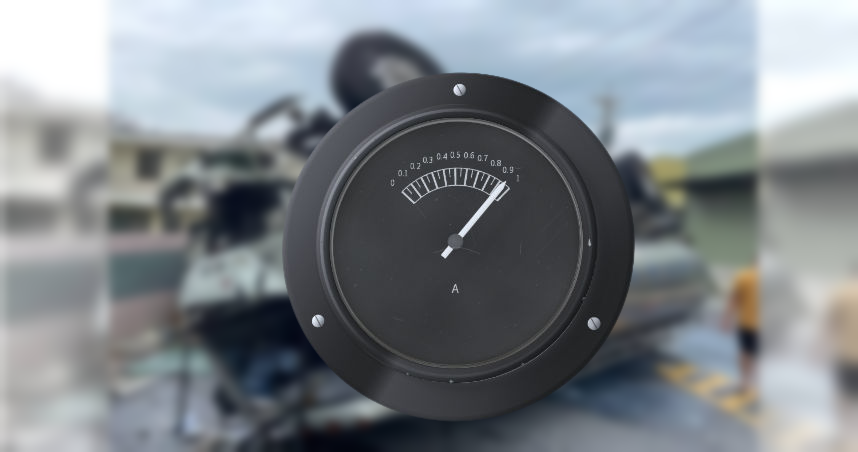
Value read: 0.95 (A)
